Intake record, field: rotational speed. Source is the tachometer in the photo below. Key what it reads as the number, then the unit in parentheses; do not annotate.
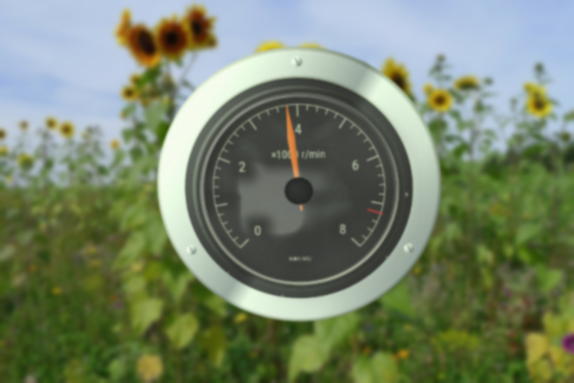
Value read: 3800 (rpm)
